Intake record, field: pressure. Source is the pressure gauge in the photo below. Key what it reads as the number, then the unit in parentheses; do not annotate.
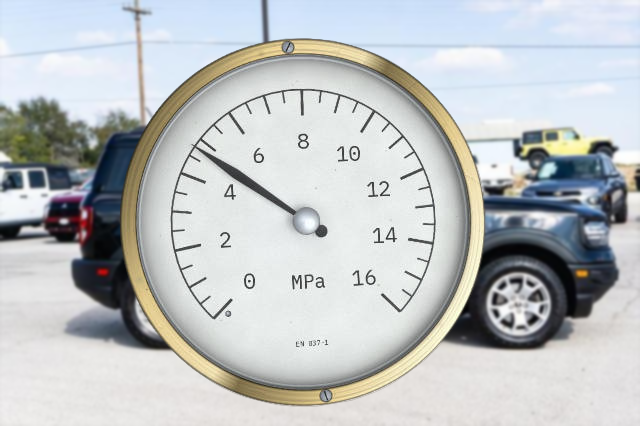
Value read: 4.75 (MPa)
